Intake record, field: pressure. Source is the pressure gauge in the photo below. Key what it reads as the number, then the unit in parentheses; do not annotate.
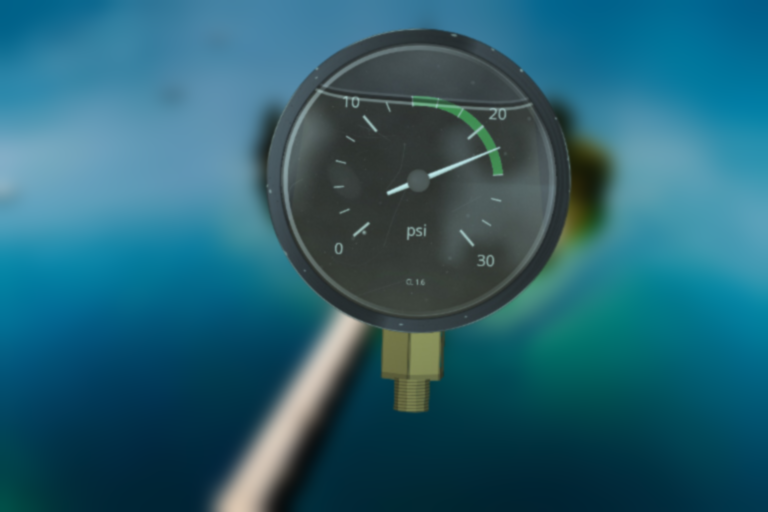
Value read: 22 (psi)
